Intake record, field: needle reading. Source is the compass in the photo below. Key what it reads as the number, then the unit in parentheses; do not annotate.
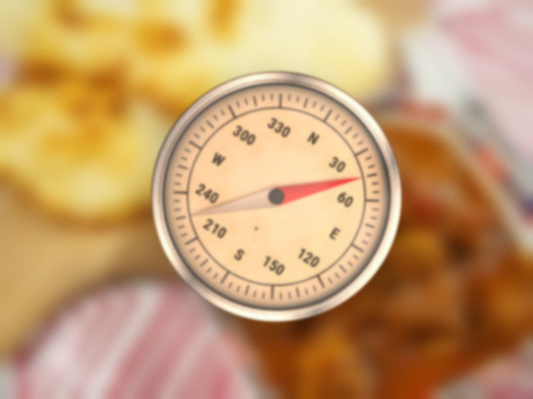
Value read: 45 (°)
